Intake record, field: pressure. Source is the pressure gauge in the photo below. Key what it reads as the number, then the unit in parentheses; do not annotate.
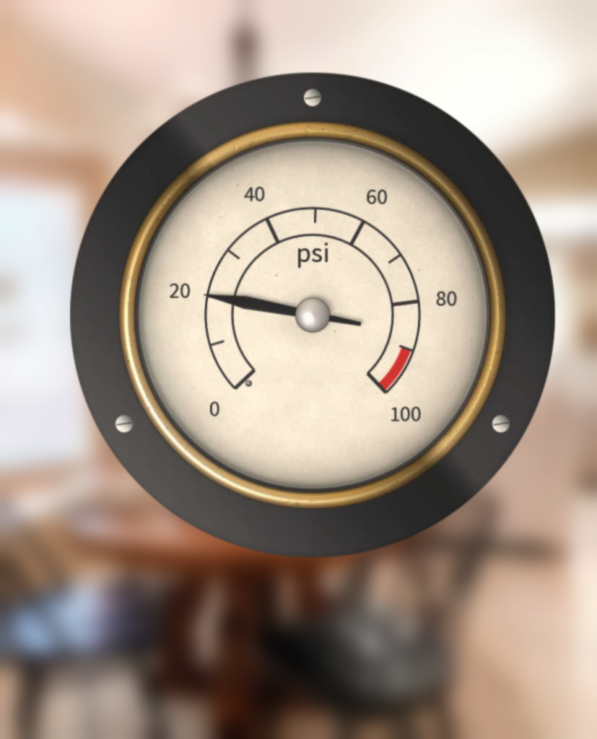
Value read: 20 (psi)
